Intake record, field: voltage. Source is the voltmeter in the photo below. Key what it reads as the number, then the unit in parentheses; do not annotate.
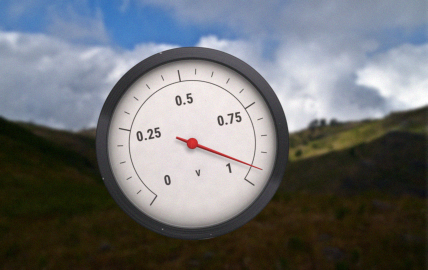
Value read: 0.95 (V)
